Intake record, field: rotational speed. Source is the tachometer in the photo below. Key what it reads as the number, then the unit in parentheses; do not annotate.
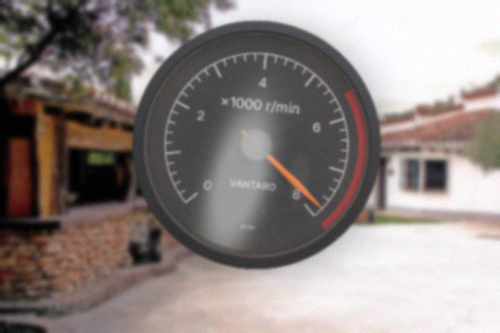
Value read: 7800 (rpm)
